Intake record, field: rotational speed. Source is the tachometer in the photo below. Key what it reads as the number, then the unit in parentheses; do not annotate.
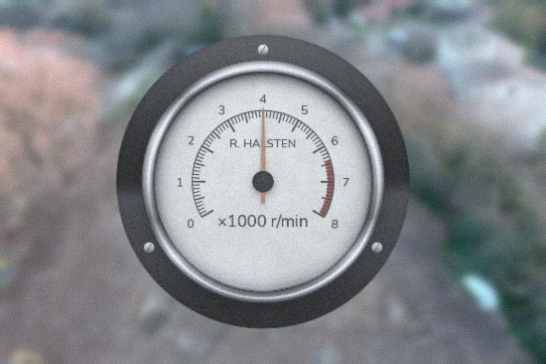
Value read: 4000 (rpm)
